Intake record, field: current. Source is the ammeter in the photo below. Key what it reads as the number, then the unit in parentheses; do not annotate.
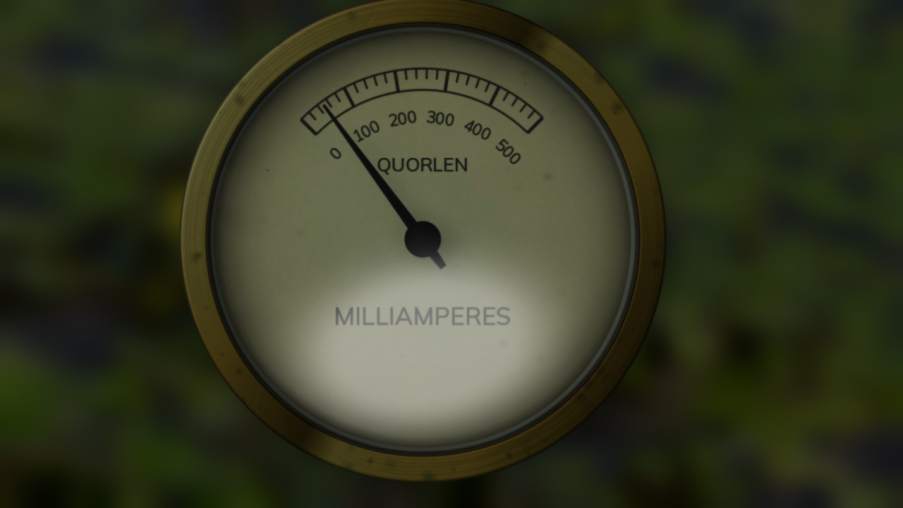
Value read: 50 (mA)
